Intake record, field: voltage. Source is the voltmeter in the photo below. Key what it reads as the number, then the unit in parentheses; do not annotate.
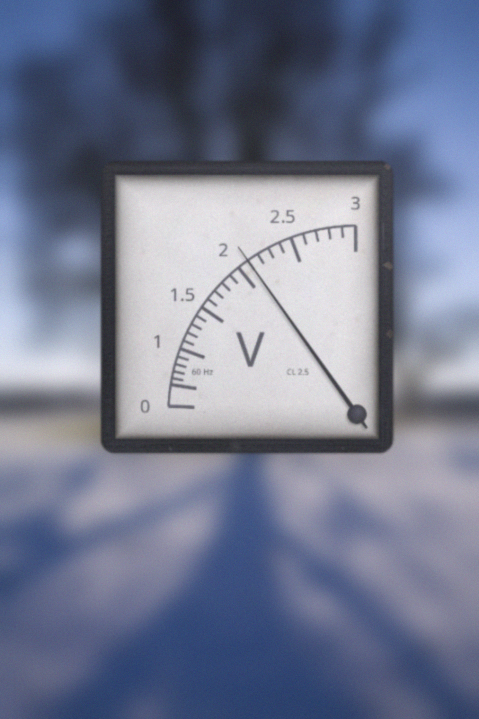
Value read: 2.1 (V)
